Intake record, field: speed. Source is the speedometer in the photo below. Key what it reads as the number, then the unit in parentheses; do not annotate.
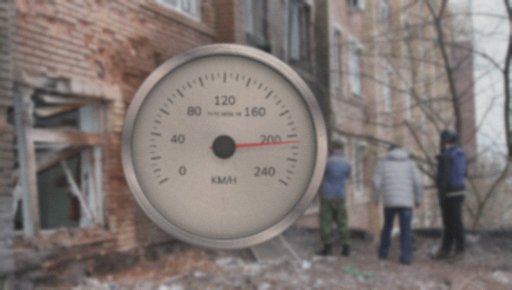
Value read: 205 (km/h)
